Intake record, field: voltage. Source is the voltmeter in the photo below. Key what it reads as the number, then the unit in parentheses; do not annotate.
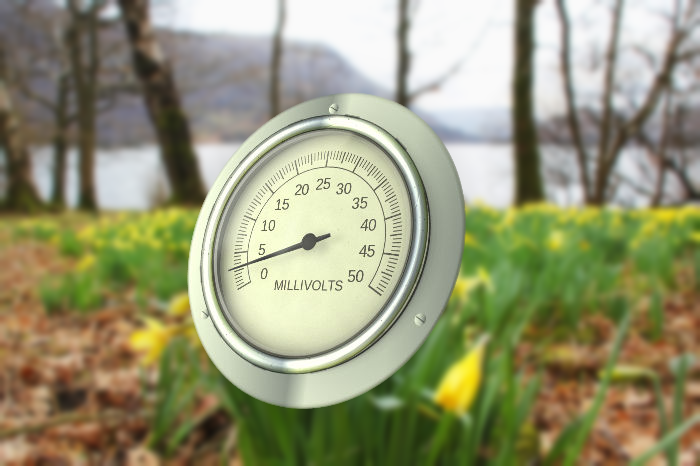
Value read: 2.5 (mV)
